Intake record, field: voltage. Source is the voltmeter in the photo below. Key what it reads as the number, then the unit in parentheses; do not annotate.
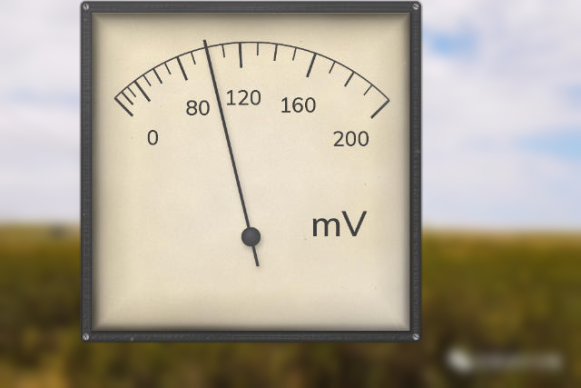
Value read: 100 (mV)
